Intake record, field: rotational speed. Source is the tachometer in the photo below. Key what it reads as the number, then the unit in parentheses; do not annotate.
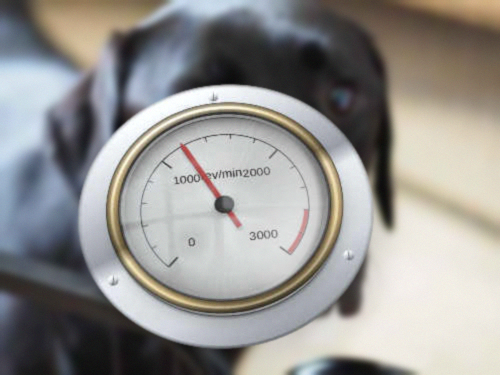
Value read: 1200 (rpm)
